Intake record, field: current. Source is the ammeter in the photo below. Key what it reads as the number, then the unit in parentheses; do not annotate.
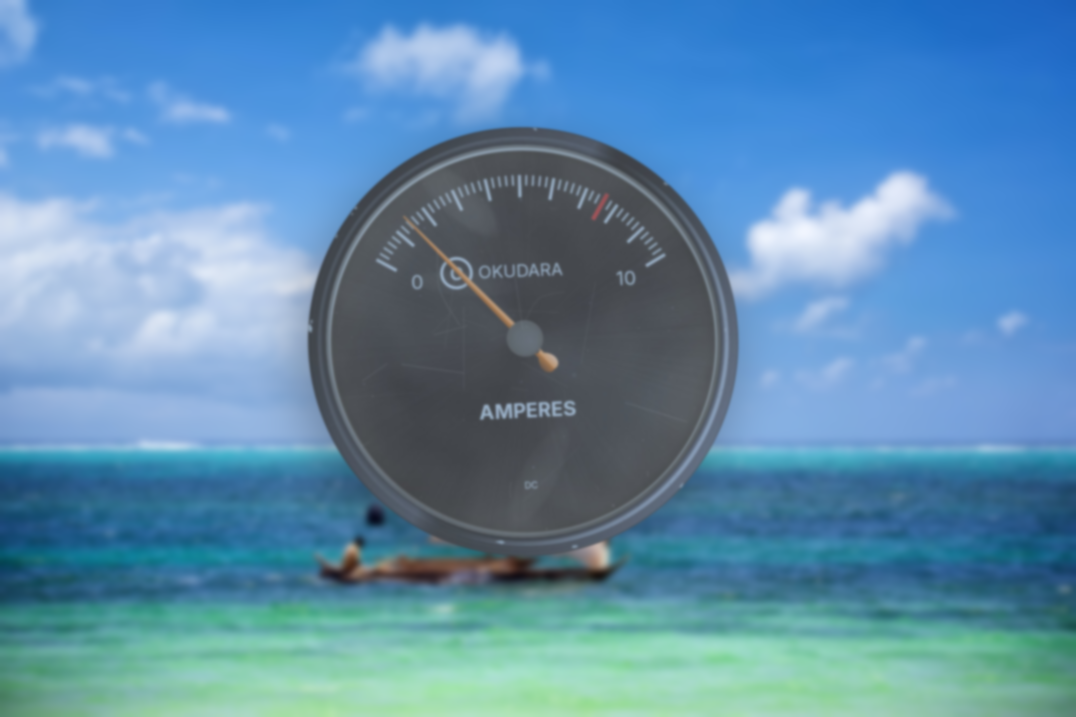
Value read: 1.4 (A)
